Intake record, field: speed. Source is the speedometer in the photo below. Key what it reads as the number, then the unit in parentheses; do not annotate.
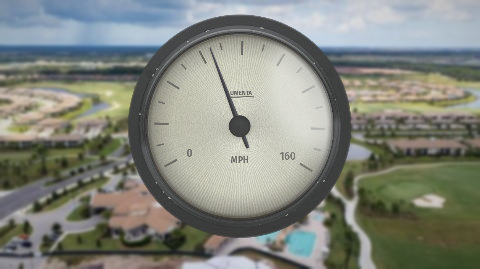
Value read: 65 (mph)
